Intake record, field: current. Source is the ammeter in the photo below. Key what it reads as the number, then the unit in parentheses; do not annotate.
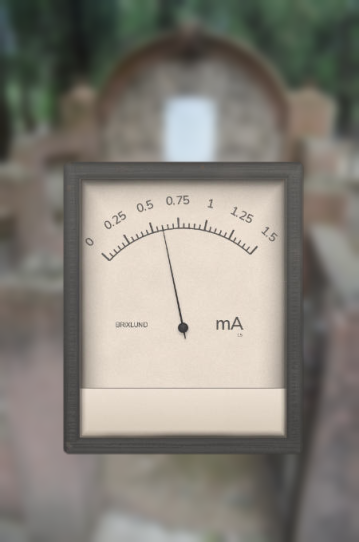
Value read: 0.6 (mA)
